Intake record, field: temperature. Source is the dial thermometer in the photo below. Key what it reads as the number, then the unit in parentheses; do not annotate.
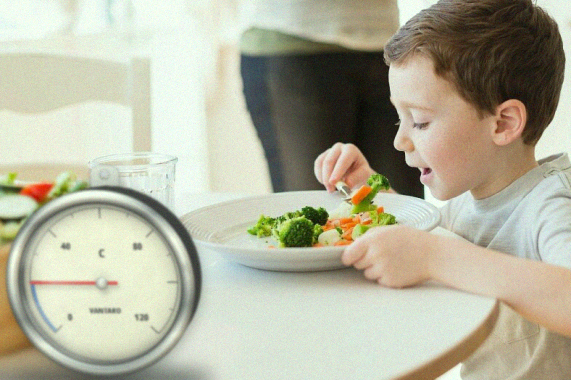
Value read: 20 (°C)
